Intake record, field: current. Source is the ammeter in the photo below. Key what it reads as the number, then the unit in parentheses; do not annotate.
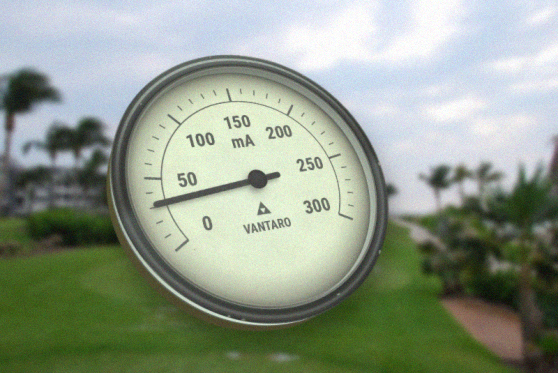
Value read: 30 (mA)
